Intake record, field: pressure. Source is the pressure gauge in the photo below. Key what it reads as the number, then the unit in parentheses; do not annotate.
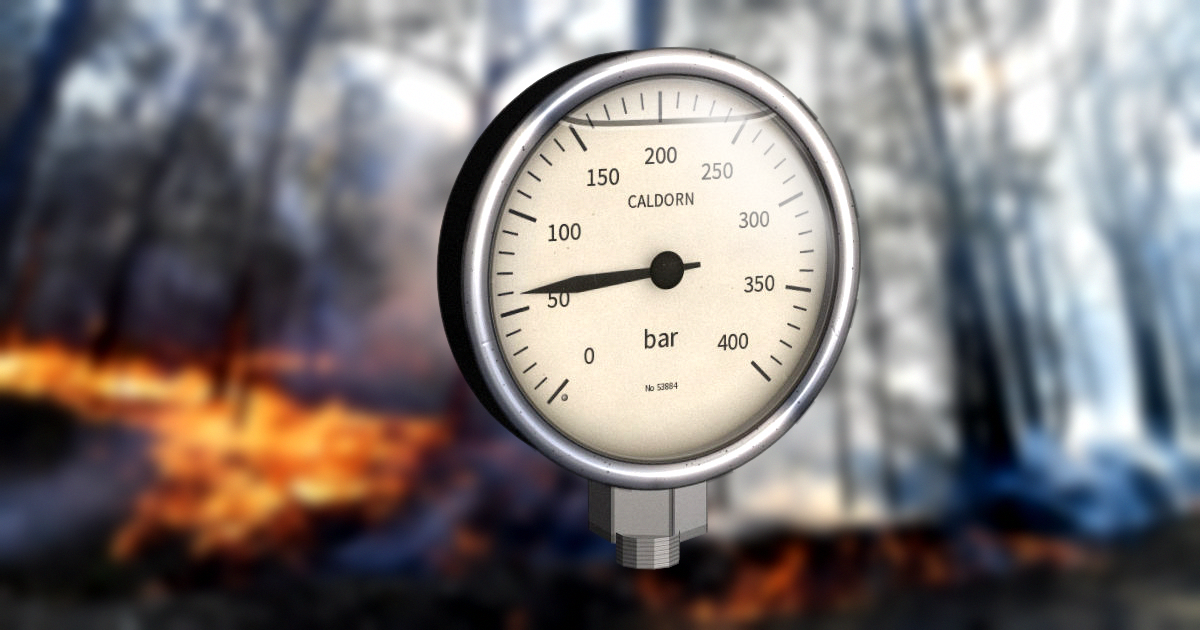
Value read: 60 (bar)
